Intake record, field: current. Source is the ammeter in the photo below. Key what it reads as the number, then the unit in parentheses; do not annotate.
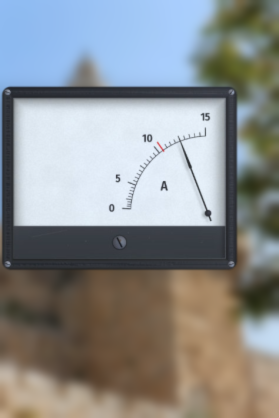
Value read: 12.5 (A)
